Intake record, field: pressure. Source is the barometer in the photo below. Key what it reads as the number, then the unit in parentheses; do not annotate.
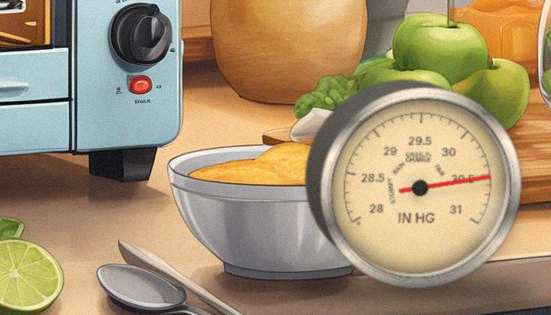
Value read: 30.5 (inHg)
